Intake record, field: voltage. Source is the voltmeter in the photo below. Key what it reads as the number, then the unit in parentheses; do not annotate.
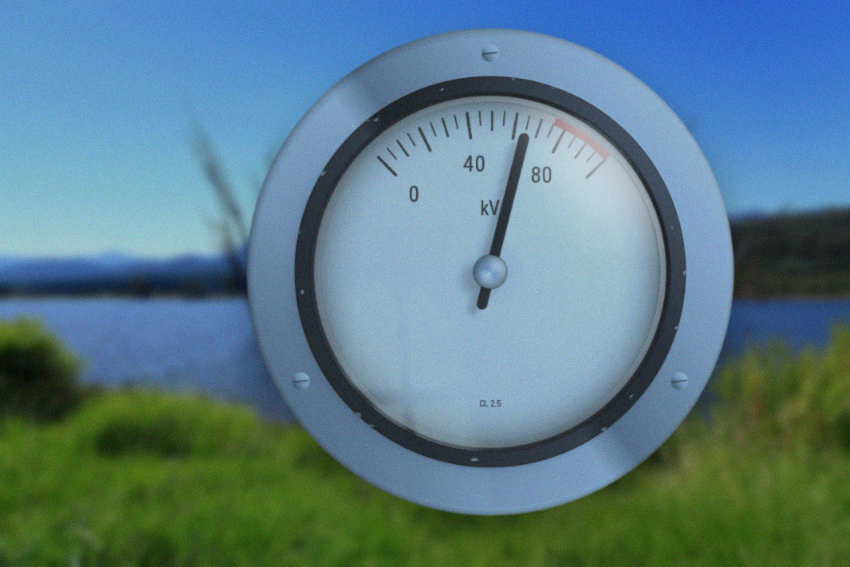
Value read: 65 (kV)
